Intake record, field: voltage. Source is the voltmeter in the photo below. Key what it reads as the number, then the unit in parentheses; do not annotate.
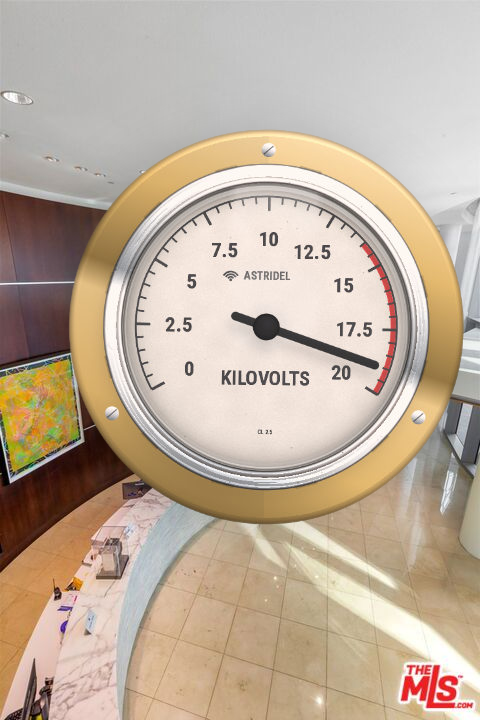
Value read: 19 (kV)
